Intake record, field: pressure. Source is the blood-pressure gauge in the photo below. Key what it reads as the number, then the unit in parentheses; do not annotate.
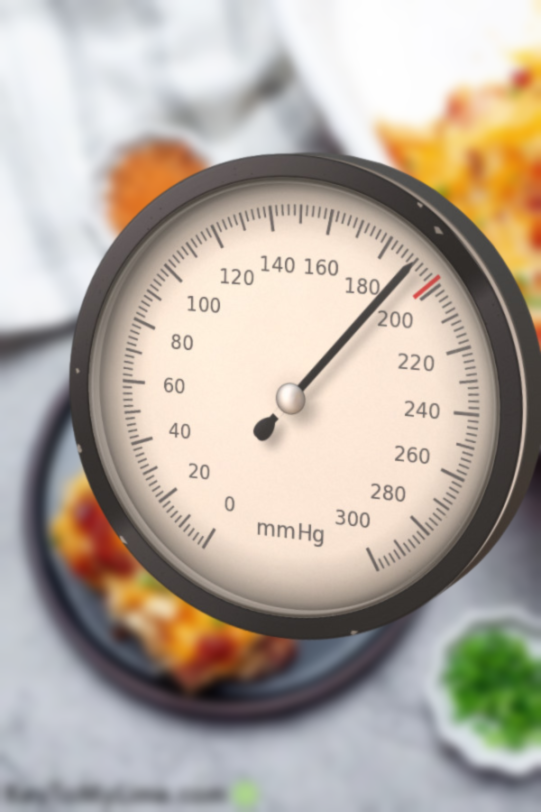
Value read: 190 (mmHg)
